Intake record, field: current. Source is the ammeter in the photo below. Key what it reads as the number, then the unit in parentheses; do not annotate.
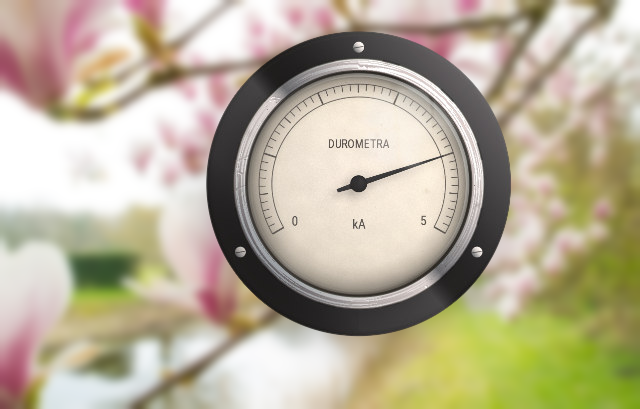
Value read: 4 (kA)
